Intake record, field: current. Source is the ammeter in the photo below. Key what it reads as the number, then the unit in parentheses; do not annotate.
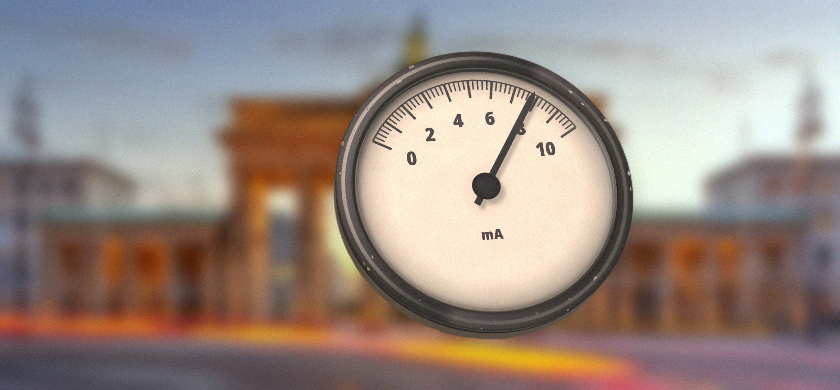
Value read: 7.8 (mA)
